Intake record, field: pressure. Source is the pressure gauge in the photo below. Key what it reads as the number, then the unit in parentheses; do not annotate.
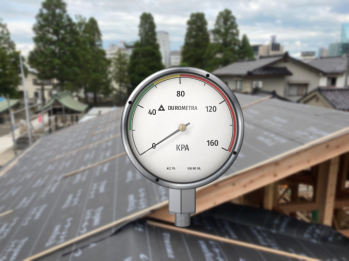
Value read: 0 (kPa)
